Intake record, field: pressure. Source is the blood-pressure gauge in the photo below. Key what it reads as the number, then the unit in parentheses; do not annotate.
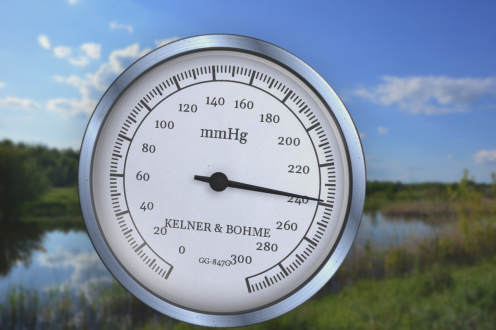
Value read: 238 (mmHg)
